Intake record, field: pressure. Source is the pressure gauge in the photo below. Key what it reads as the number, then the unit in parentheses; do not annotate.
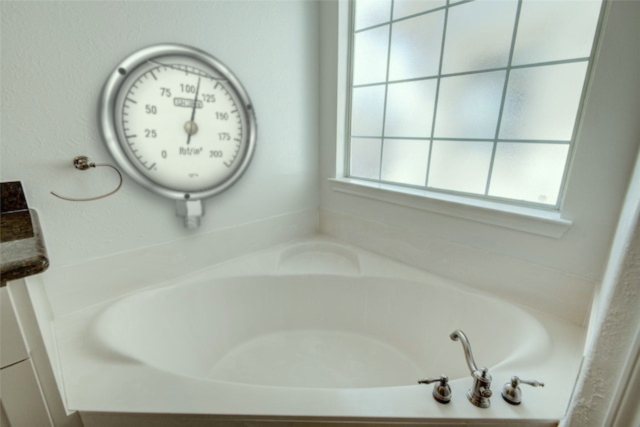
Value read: 110 (psi)
